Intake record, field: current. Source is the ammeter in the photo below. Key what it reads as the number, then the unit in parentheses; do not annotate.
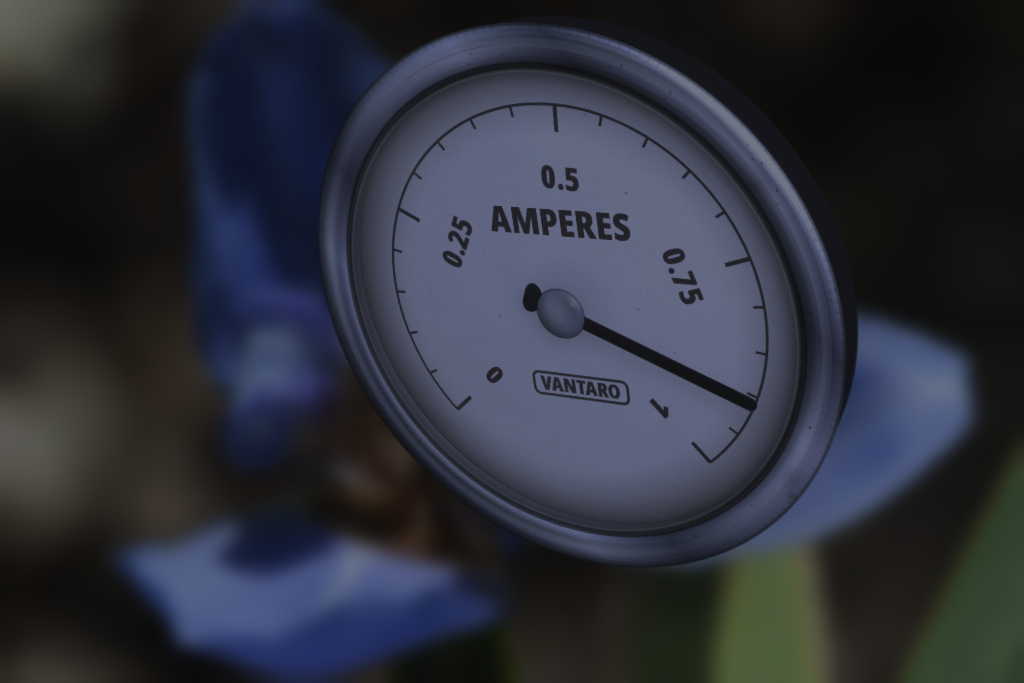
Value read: 0.9 (A)
